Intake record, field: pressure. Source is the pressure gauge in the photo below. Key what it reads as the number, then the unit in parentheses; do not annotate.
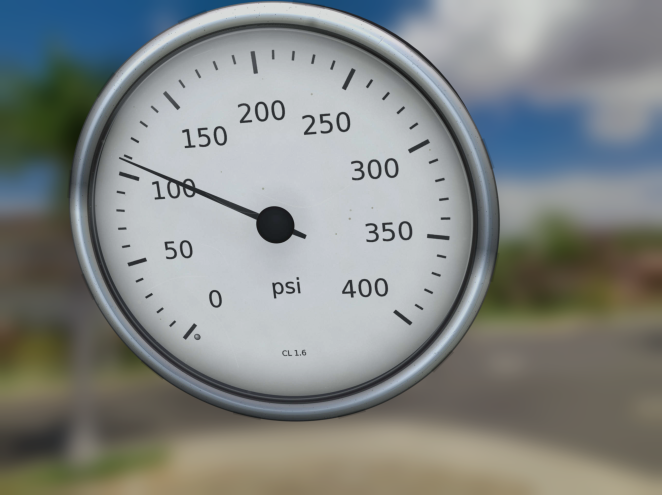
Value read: 110 (psi)
